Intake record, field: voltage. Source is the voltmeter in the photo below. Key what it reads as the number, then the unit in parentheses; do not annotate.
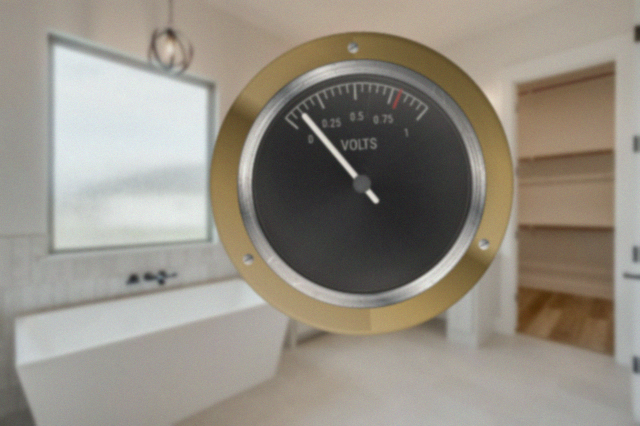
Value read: 0.1 (V)
